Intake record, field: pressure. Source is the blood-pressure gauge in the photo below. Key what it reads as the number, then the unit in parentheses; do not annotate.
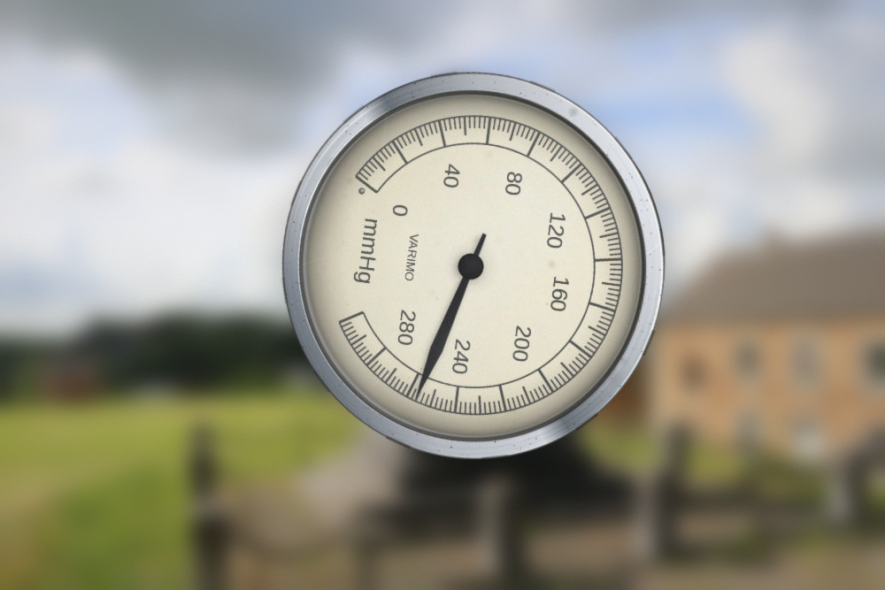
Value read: 256 (mmHg)
